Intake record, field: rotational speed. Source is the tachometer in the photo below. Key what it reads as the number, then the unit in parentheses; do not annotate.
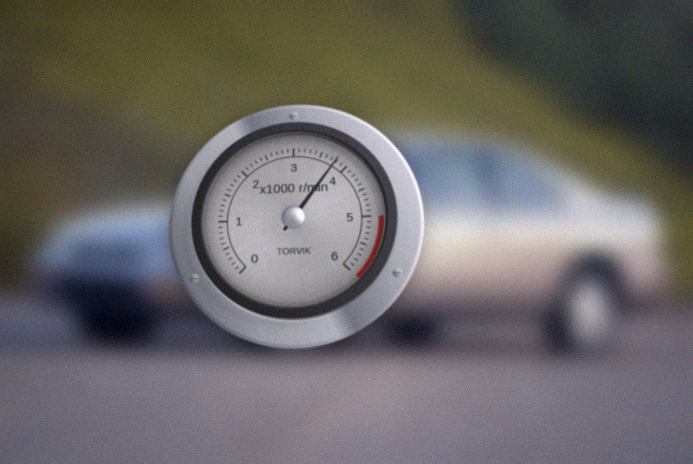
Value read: 3800 (rpm)
